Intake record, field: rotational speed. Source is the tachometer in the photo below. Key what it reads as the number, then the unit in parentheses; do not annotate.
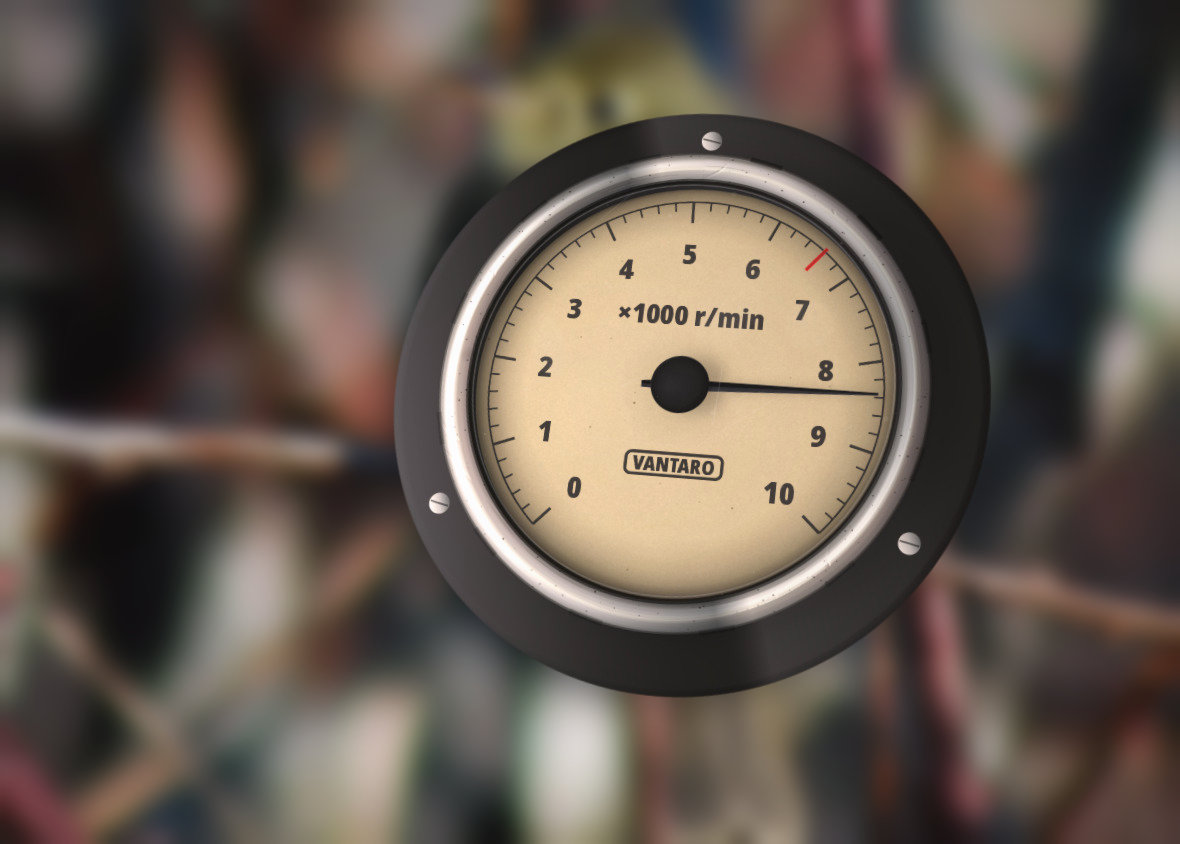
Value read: 8400 (rpm)
